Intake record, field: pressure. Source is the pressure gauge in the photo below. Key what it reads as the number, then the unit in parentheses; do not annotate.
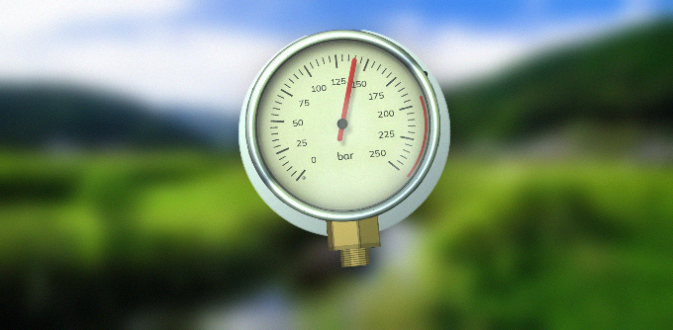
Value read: 140 (bar)
